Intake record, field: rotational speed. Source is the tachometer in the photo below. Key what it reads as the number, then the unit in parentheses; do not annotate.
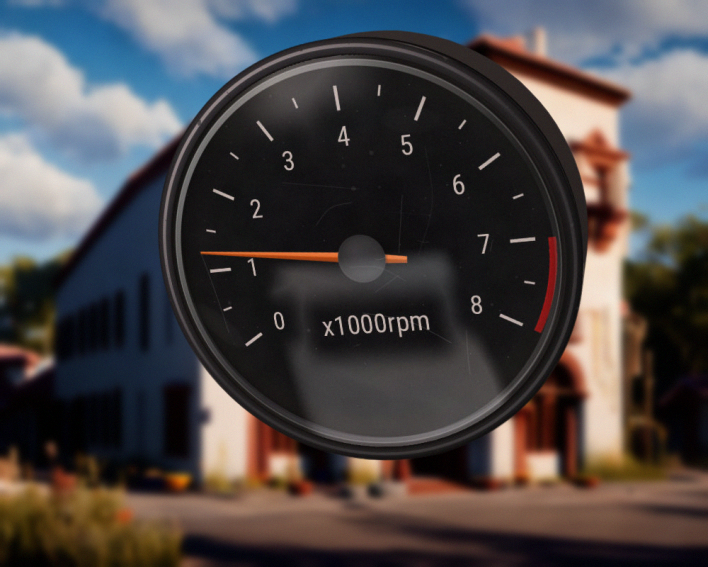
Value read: 1250 (rpm)
